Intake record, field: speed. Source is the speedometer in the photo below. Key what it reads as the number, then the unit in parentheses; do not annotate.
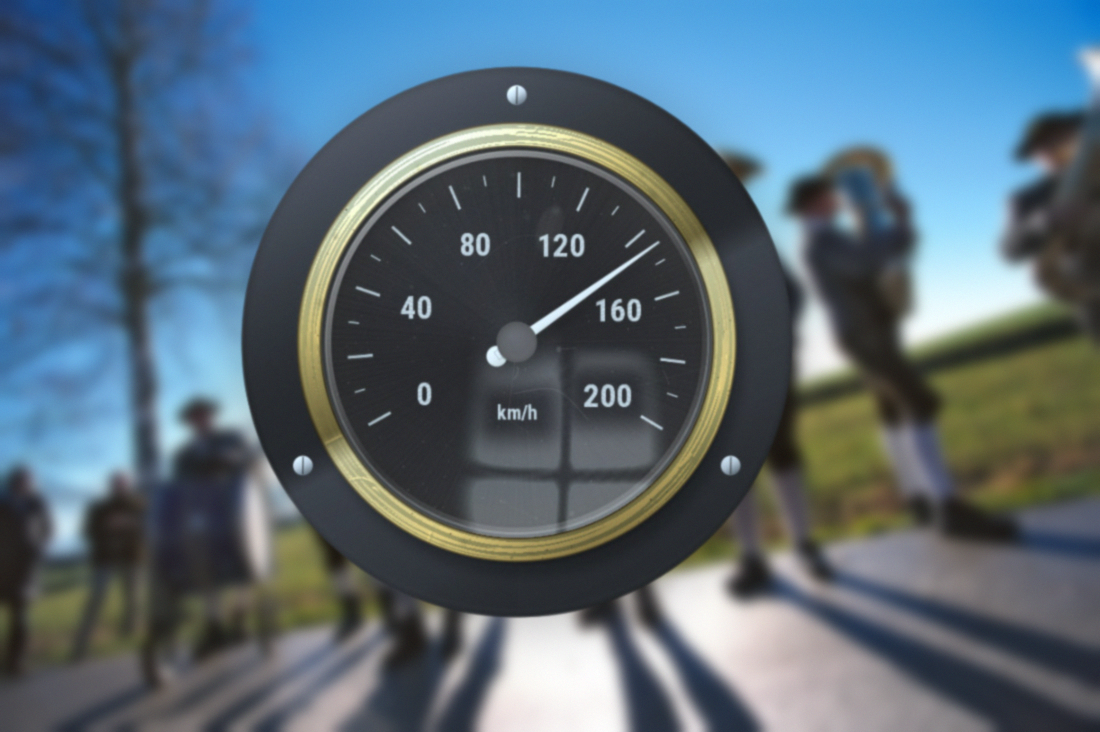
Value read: 145 (km/h)
